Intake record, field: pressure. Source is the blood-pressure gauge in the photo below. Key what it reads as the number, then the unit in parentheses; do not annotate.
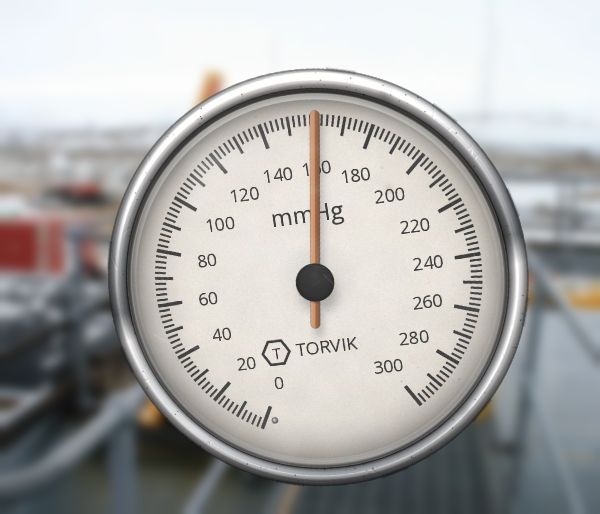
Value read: 160 (mmHg)
